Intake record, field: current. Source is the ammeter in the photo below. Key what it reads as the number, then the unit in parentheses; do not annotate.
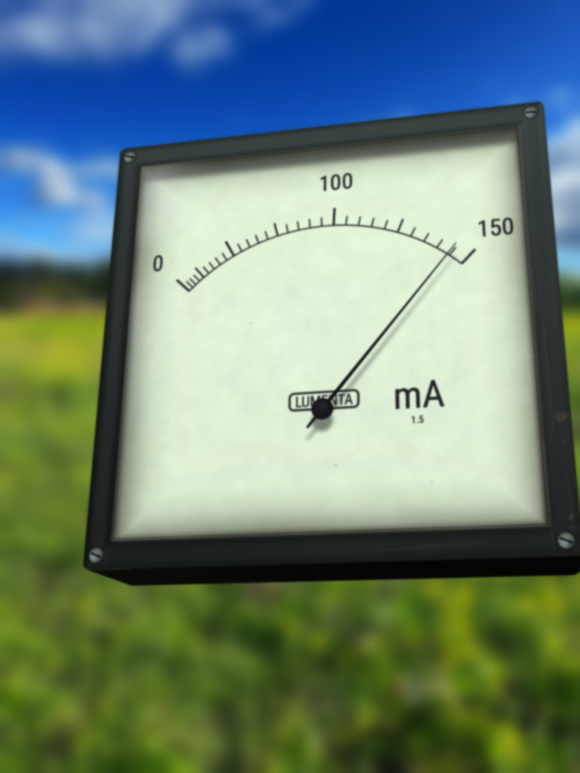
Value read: 145 (mA)
